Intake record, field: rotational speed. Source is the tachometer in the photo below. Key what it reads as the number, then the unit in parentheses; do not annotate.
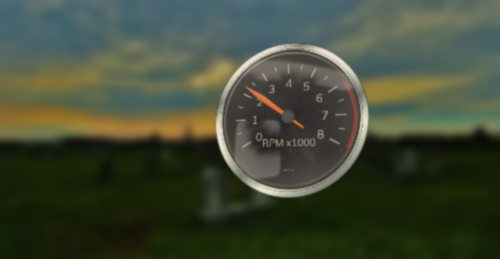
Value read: 2250 (rpm)
